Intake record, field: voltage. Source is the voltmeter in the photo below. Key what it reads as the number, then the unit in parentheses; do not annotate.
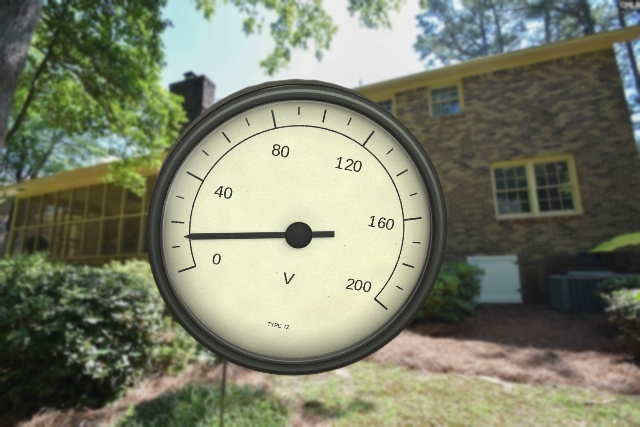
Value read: 15 (V)
